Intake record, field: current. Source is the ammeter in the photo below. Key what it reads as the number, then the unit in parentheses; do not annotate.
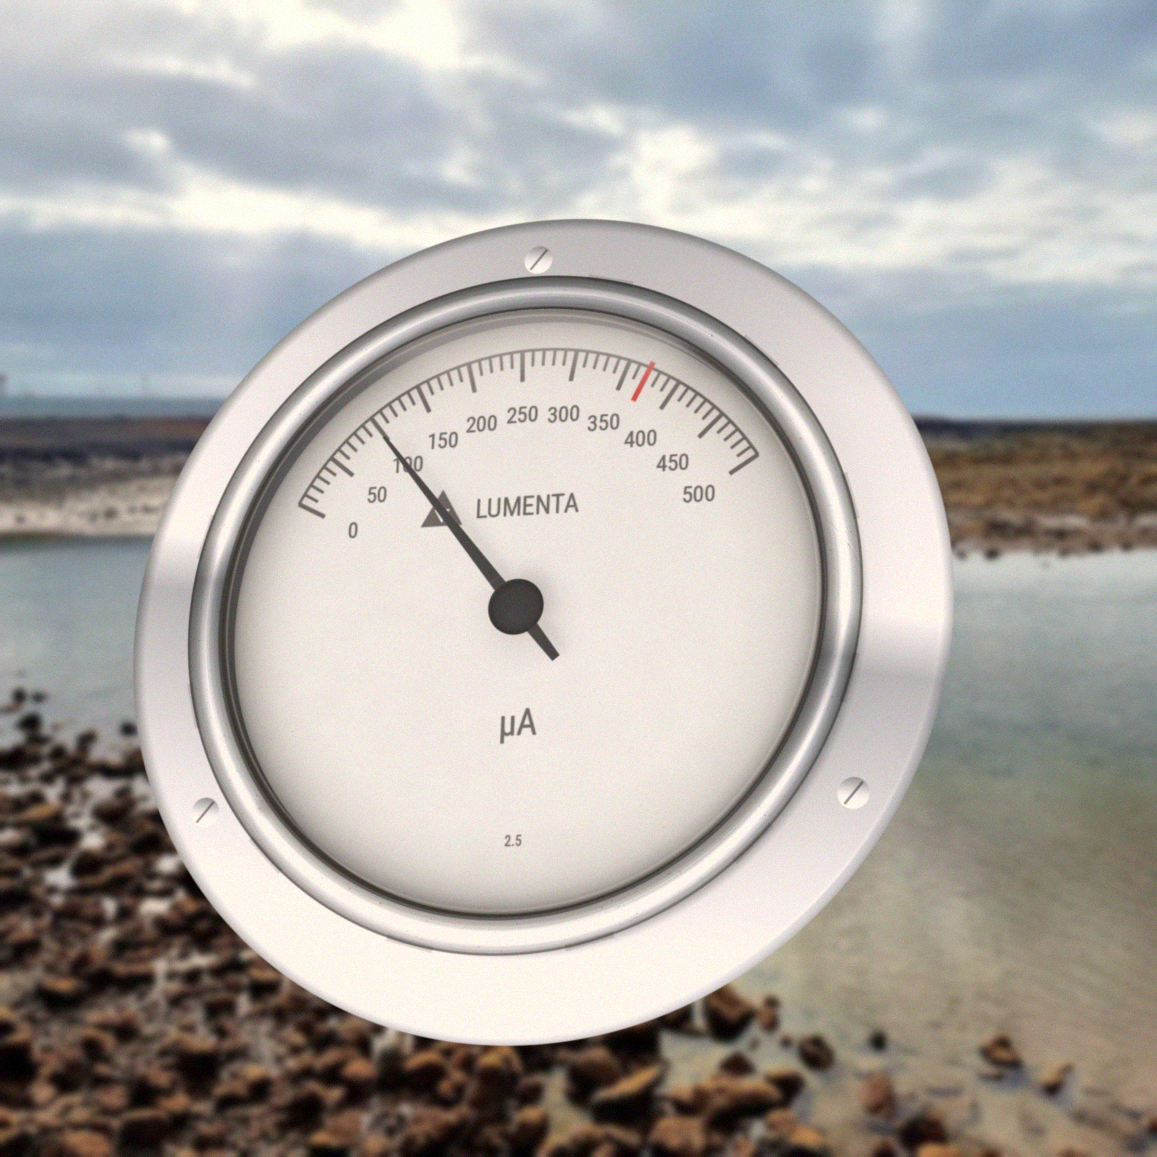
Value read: 100 (µA)
